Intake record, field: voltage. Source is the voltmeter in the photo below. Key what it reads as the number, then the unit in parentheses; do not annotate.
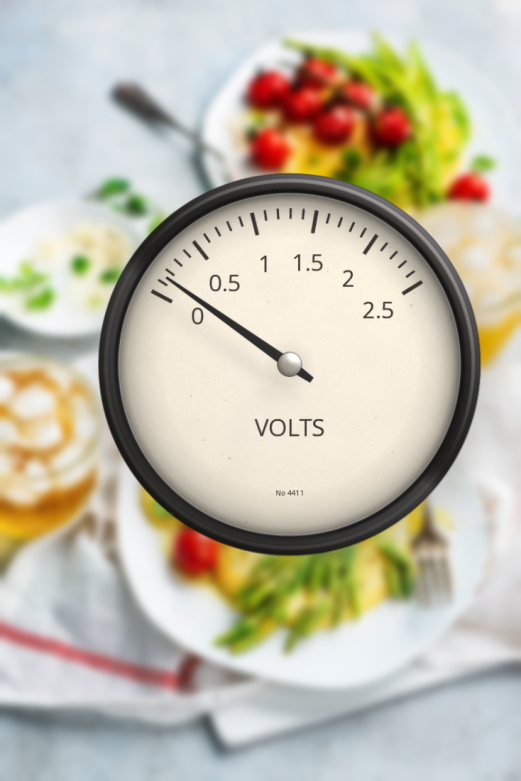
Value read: 0.15 (V)
